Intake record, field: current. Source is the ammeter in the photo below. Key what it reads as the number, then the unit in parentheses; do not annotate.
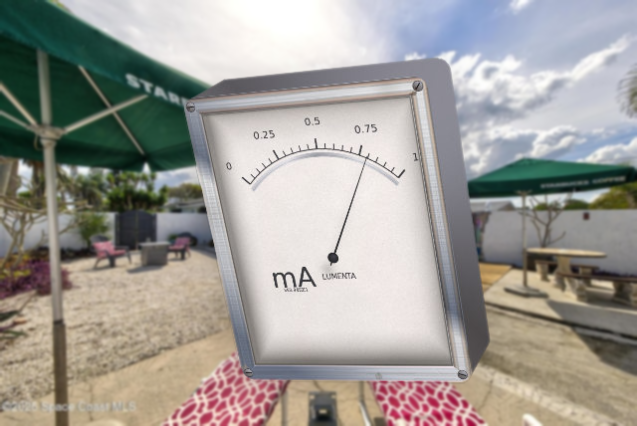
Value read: 0.8 (mA)
